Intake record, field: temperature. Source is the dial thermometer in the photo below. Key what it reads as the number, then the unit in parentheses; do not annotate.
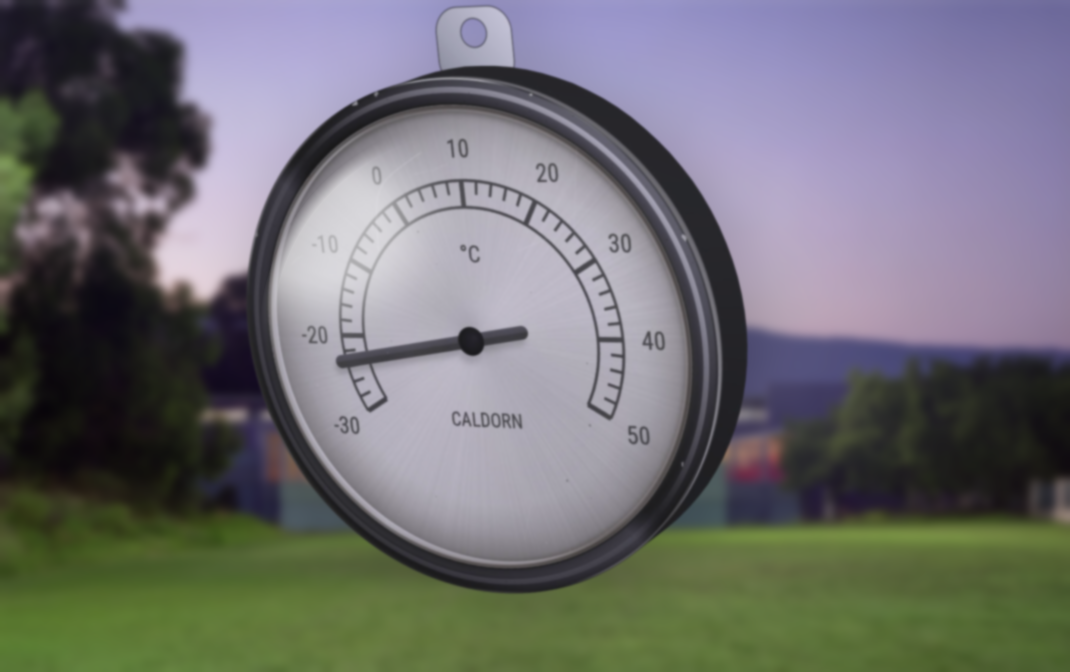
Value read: -23 (°C)
